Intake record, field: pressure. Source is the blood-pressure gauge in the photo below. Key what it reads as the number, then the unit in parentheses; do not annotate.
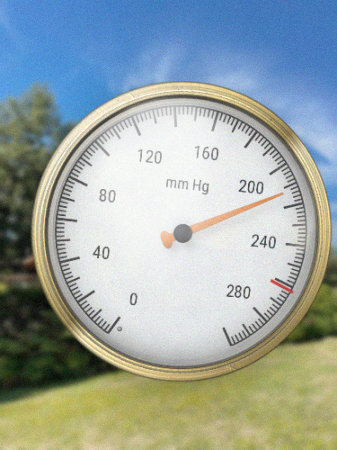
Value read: 212 (mmHg)
